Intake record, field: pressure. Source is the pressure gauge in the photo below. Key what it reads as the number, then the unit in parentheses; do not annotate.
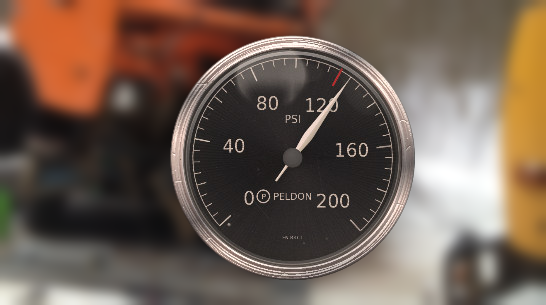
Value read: 125 (psi)
